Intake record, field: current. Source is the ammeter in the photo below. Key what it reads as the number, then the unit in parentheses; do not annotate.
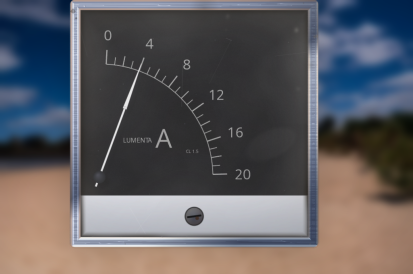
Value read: 4 (A)
